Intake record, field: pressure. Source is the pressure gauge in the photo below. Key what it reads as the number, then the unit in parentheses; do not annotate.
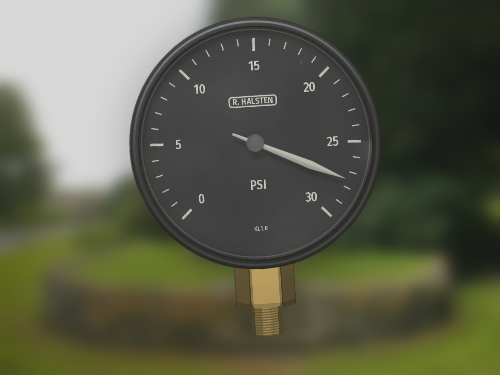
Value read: 27.5 (psi)
